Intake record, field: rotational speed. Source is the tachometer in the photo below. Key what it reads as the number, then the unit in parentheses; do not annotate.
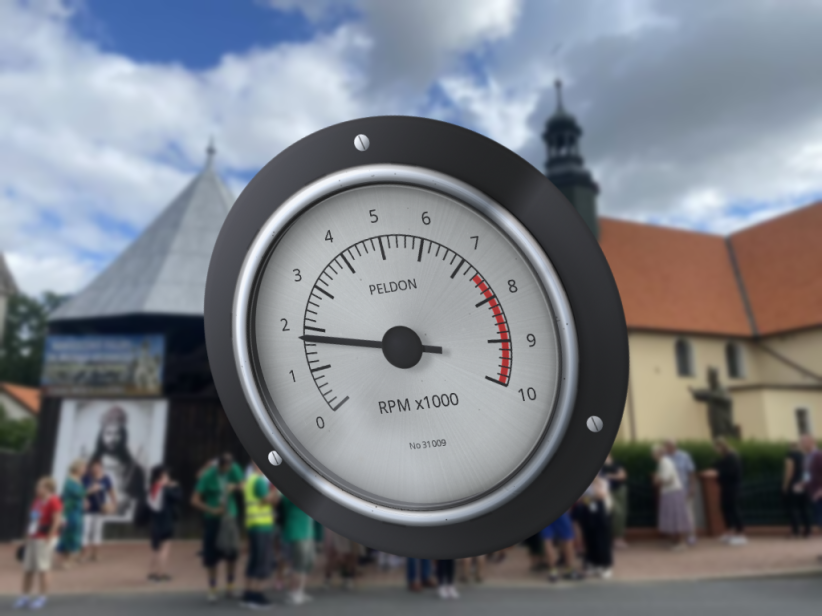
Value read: 1800 (rpm)
